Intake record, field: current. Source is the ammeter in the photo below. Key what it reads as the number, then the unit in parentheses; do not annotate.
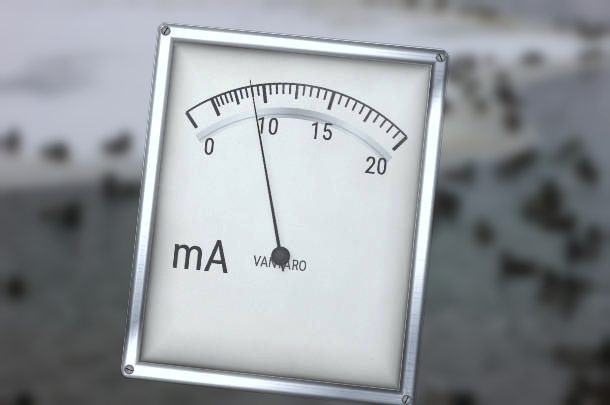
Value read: 9 (mA)
